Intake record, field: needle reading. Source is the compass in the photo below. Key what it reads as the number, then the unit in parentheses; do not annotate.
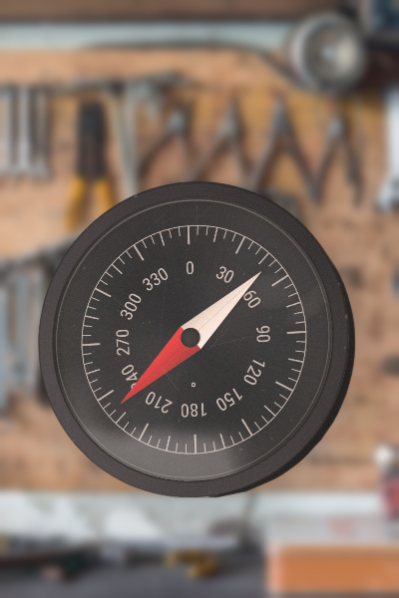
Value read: 230 (°)
